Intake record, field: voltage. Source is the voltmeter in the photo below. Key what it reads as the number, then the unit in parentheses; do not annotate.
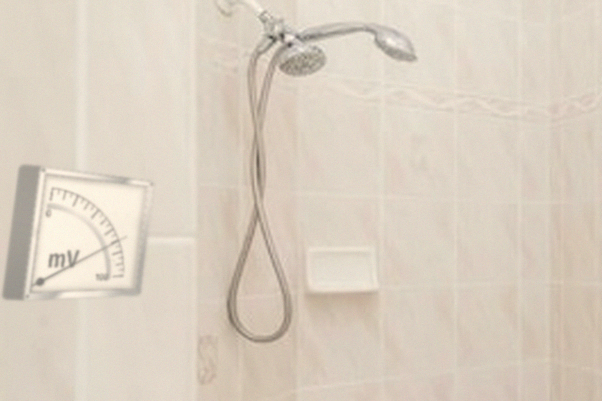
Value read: 70 (mV)
